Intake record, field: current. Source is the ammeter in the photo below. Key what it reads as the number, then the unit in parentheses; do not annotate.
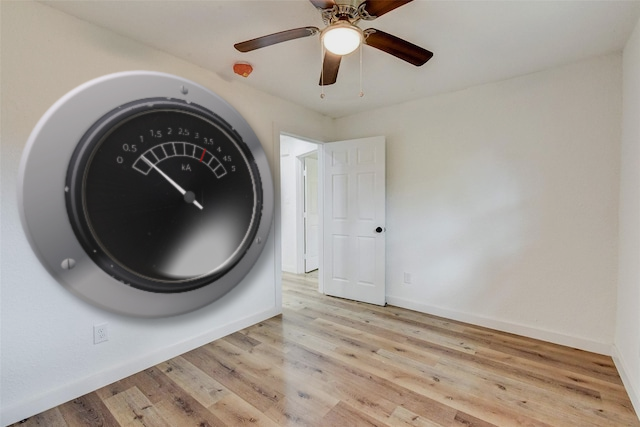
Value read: 0.5 (kA)
